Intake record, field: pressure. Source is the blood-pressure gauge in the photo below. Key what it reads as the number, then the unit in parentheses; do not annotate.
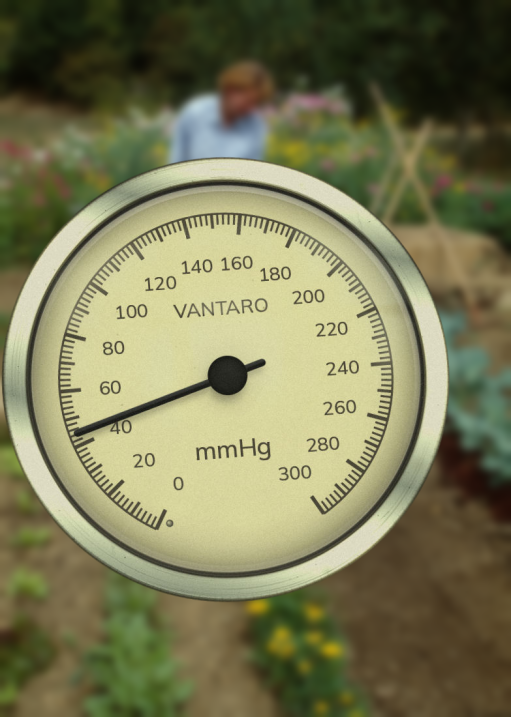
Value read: 44 (mmHg)
